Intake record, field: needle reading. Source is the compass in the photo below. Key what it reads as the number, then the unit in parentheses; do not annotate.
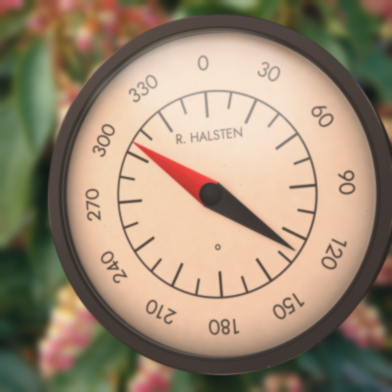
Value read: 307.5 (°)
